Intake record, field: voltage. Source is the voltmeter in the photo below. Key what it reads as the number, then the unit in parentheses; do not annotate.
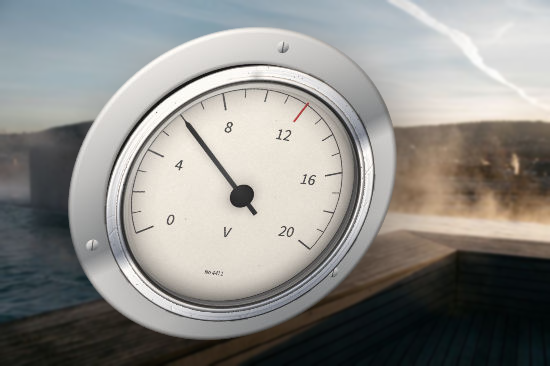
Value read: 6 (V)
